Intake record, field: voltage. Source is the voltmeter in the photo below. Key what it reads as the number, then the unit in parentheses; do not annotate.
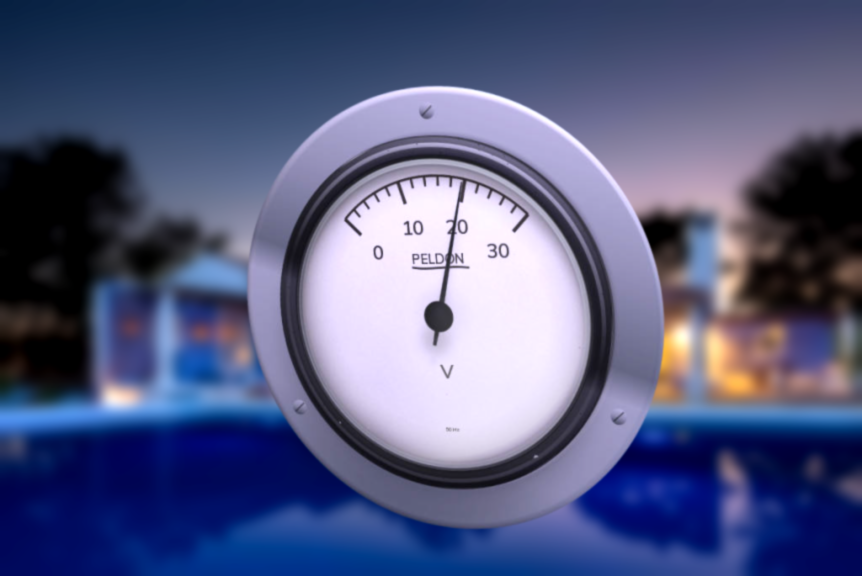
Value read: 20 (V)
